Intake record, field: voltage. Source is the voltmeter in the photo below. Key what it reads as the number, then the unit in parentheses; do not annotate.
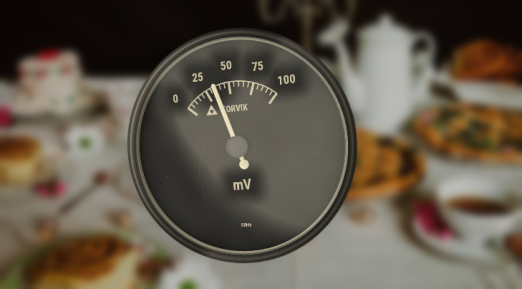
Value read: 35 (mV)
